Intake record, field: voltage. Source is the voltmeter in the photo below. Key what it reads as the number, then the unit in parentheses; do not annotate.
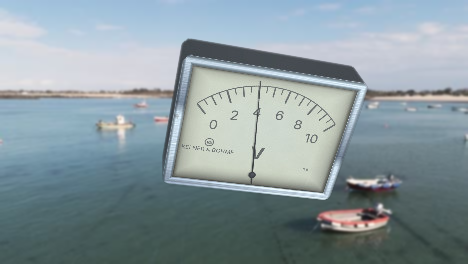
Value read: 4 (V)
